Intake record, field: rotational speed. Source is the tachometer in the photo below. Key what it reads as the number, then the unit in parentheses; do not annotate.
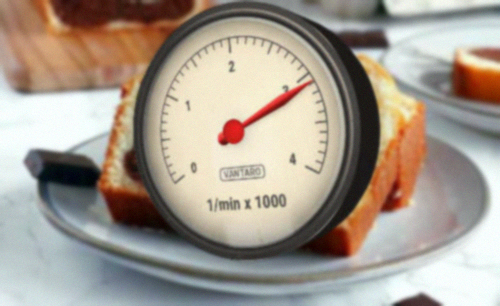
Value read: 3100 (rpm)
